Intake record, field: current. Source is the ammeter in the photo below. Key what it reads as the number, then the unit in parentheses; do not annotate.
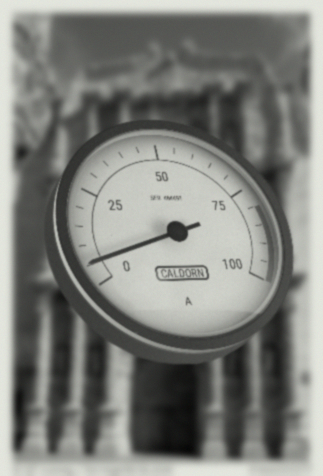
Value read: 5 (A)
